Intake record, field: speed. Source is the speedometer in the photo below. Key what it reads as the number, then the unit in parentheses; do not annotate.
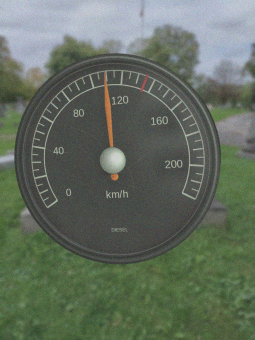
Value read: 110 (km/h)
